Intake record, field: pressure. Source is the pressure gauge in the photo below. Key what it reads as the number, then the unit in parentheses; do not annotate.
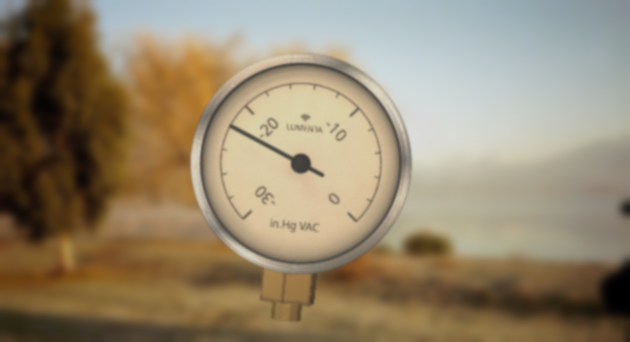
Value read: -22 (inHg)
